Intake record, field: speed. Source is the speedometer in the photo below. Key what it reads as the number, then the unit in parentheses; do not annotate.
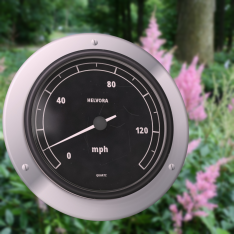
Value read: 10 (mph)
